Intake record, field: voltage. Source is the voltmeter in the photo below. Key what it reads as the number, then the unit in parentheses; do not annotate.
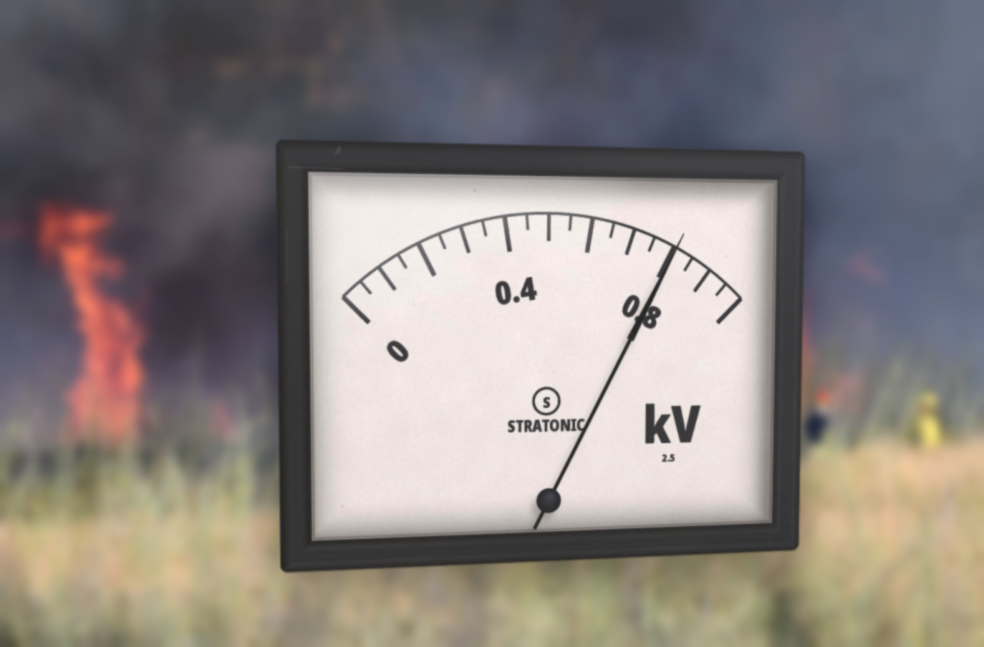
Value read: 0.8 (kV)
